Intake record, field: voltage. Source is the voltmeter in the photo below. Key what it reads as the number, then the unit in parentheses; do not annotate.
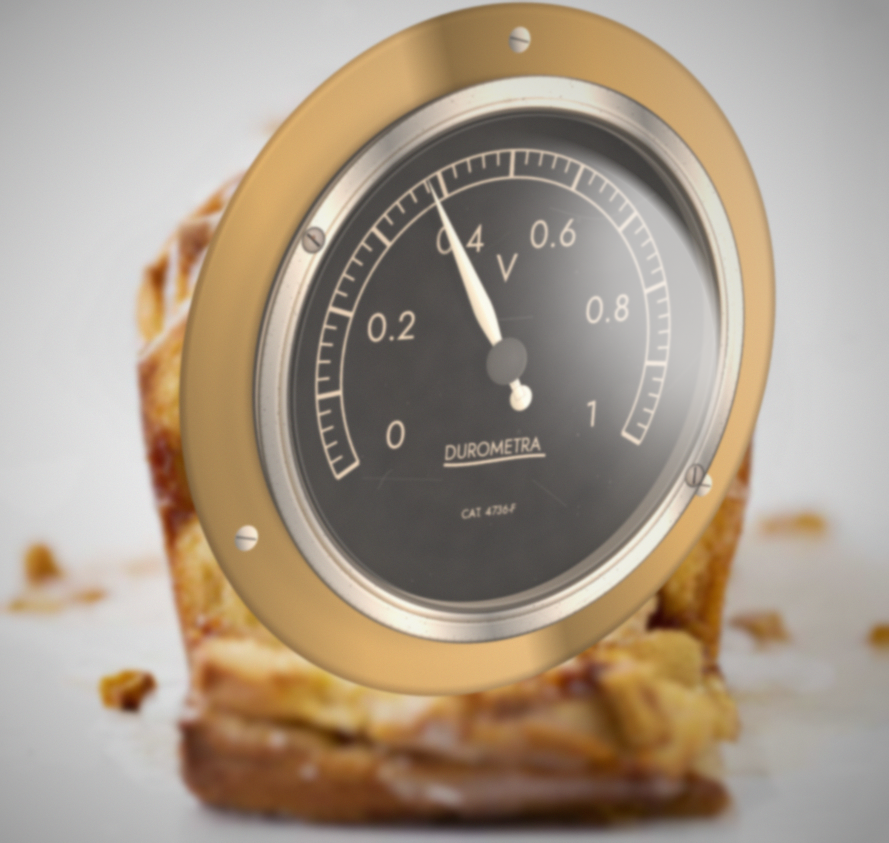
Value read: 0.38 (V)
